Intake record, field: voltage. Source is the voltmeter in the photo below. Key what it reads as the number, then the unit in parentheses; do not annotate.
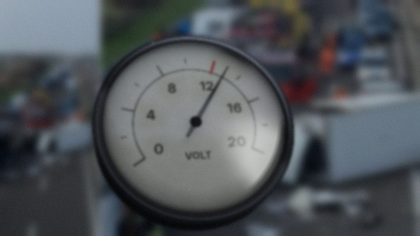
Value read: 13 (V)
